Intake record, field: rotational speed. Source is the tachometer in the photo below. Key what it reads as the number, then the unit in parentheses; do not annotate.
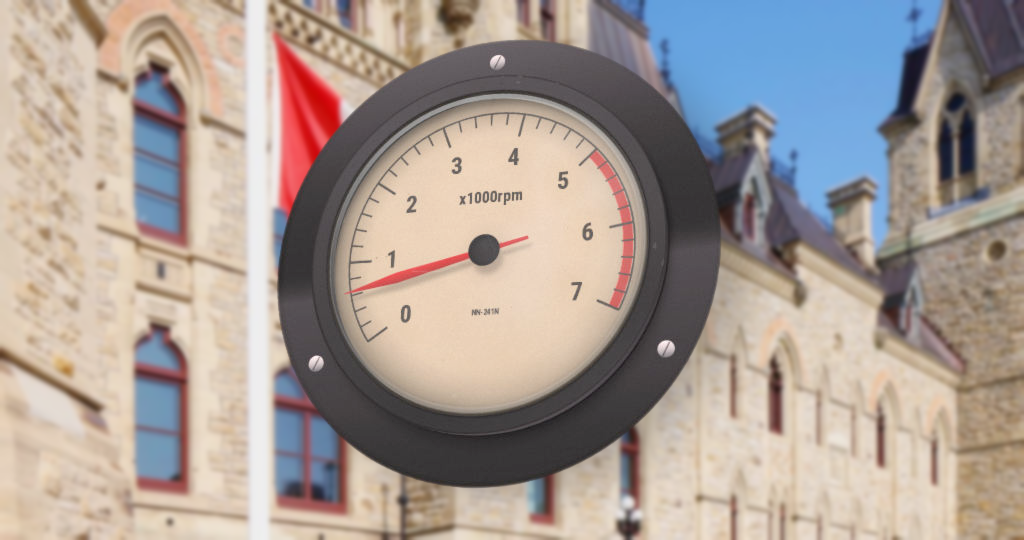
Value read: 600 (rpm)
